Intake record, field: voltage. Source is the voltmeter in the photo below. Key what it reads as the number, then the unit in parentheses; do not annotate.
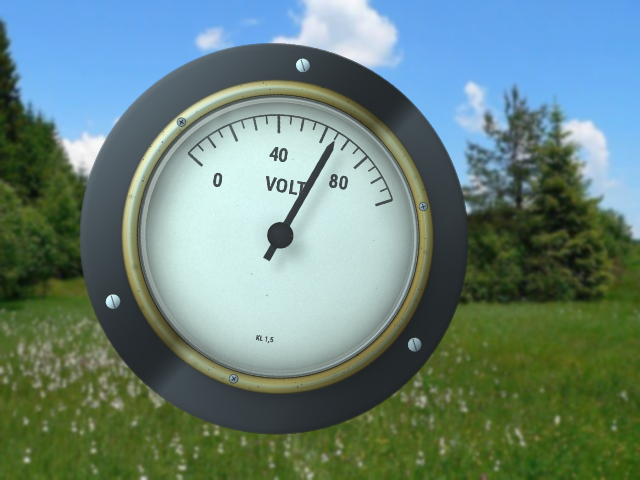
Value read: 65 (V)
